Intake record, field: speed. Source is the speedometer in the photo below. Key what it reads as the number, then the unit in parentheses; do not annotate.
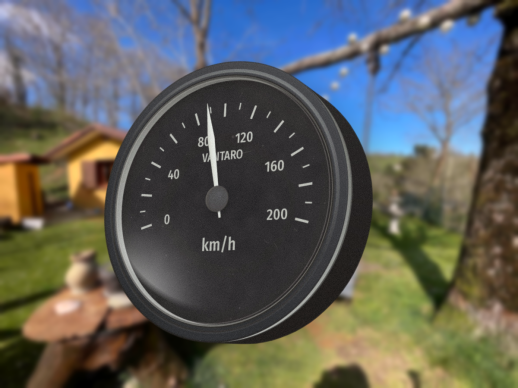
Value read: 90 (km/h)
